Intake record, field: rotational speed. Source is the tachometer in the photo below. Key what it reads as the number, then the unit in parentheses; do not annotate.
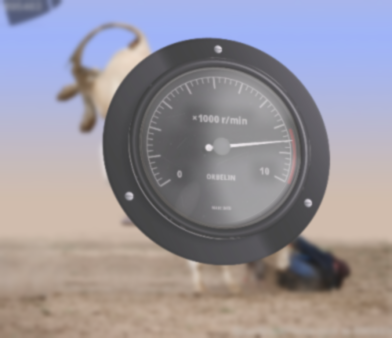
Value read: 8600 (rpm)
